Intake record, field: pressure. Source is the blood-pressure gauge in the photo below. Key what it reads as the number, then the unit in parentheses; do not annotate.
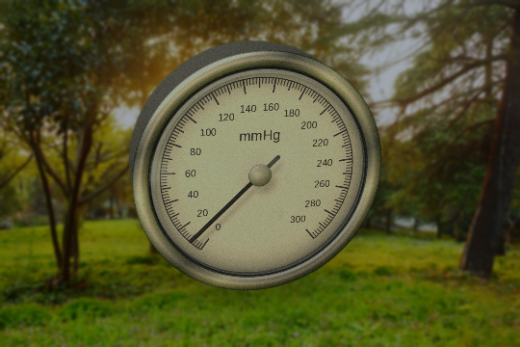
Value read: 10 (mmHg)
